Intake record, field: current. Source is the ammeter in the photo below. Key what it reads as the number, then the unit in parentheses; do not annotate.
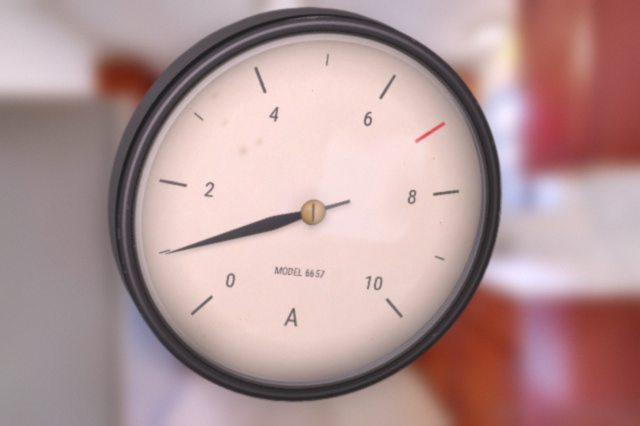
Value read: 1 (A)
